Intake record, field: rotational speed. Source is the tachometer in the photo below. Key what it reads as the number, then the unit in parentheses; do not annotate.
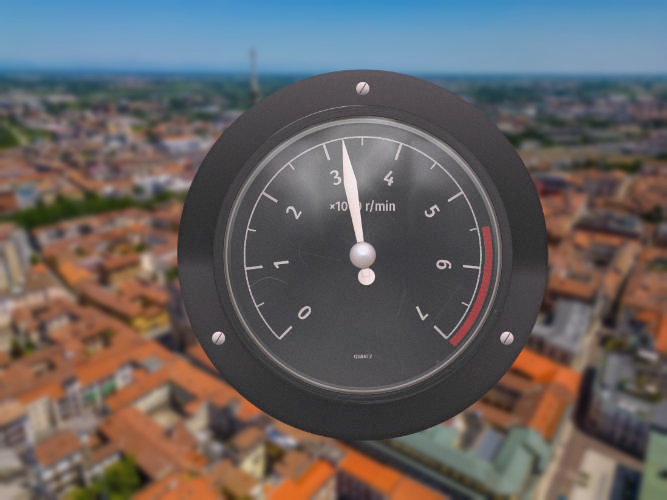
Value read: 3250 (rpm)
